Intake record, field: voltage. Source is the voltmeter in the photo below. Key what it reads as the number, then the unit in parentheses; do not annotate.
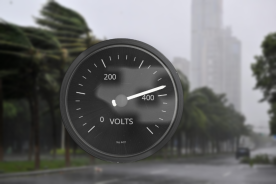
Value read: 380 (V)
